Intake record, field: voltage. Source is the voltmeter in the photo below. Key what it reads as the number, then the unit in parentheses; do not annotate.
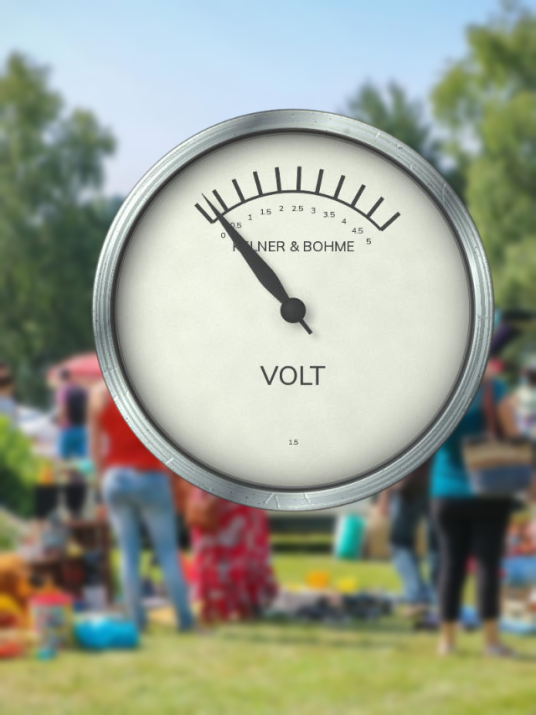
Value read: 0.25 (V)
